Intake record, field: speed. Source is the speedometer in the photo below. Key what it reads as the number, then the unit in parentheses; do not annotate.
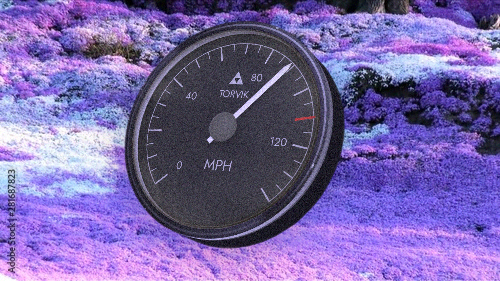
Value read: 90 (mph)
